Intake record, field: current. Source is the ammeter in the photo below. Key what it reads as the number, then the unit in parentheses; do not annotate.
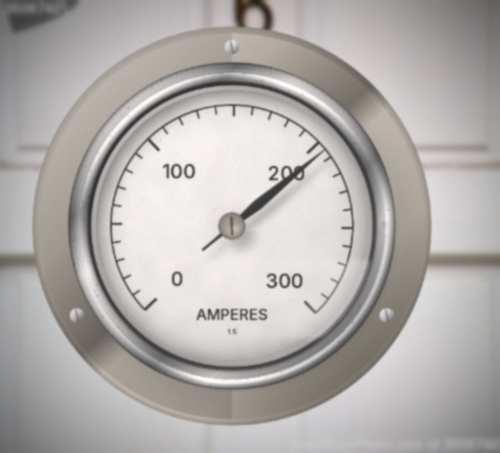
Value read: 205 (A)
